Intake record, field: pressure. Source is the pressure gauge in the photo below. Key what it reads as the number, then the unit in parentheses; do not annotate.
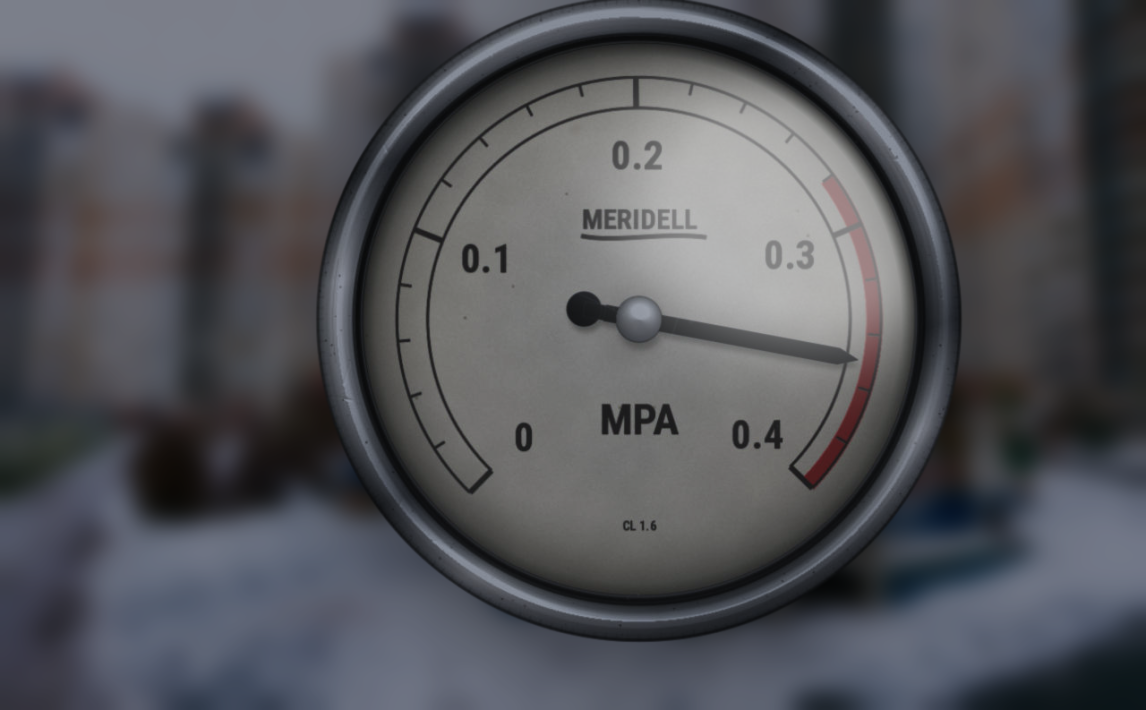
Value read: 0.35 (MPa)
